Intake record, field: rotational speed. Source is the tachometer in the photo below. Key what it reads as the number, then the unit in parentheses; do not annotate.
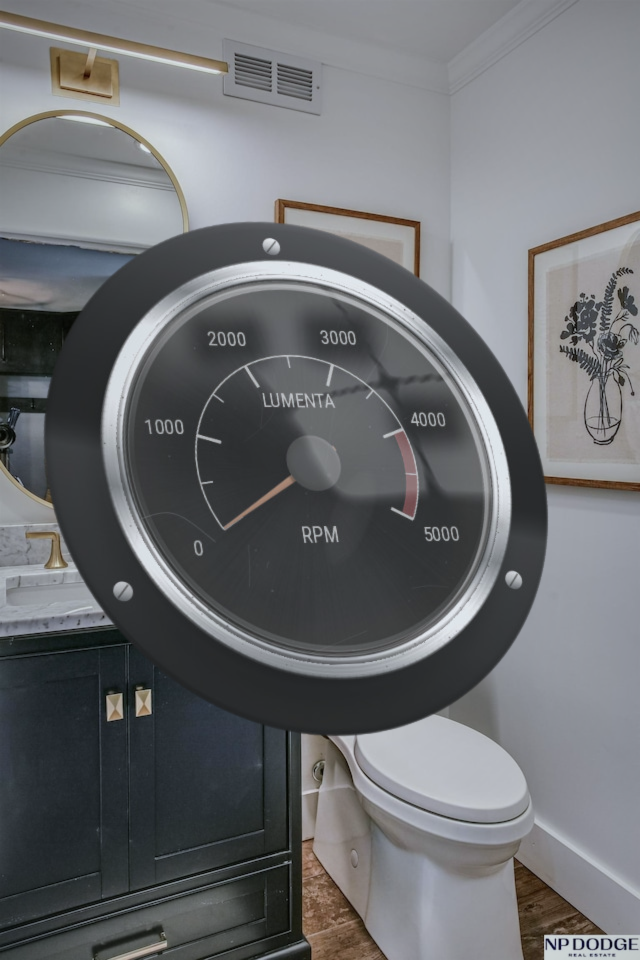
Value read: 0 (rpm)
